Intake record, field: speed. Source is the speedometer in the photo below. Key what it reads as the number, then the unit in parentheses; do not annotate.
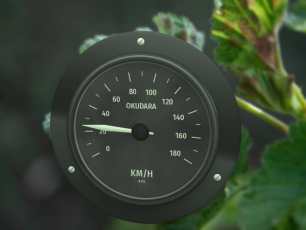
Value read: 25 (km/h)
